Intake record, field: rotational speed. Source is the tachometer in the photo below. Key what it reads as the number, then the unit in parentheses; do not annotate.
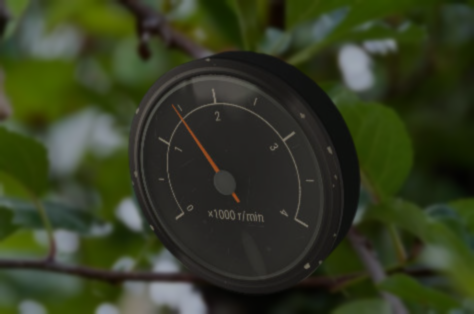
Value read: 1500 (rpm)
